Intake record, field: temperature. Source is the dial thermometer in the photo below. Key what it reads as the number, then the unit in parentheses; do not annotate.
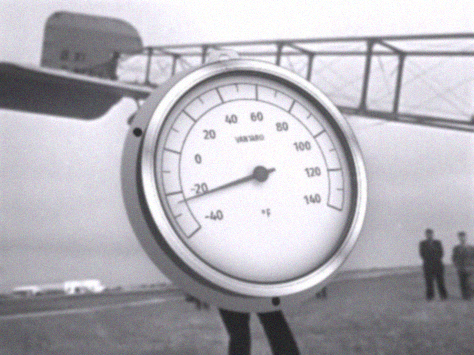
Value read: -25 (°F)
